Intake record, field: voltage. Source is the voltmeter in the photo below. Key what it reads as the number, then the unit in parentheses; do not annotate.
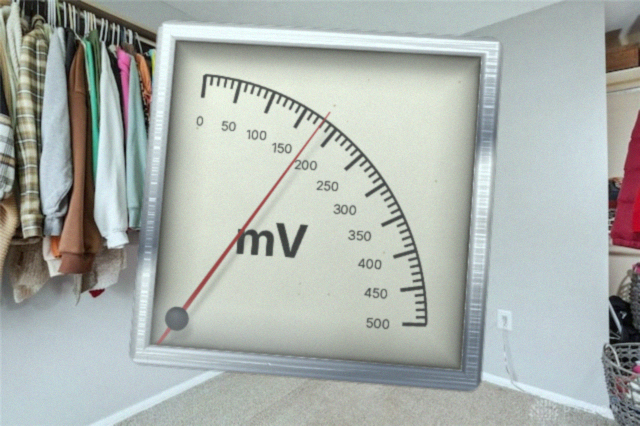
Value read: 180 (mV)
